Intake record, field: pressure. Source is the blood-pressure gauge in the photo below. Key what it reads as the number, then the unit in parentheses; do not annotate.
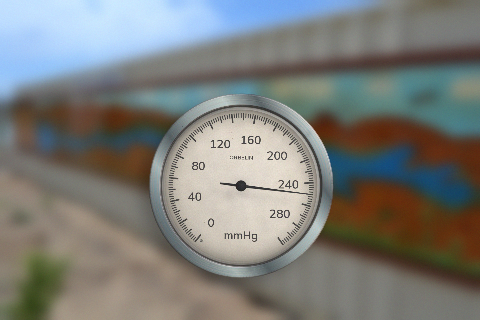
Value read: 250 (mmHg)
